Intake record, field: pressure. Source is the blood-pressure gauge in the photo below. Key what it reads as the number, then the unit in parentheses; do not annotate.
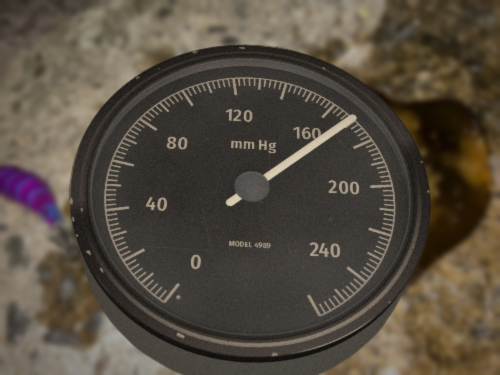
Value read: 170 (mmHg)
